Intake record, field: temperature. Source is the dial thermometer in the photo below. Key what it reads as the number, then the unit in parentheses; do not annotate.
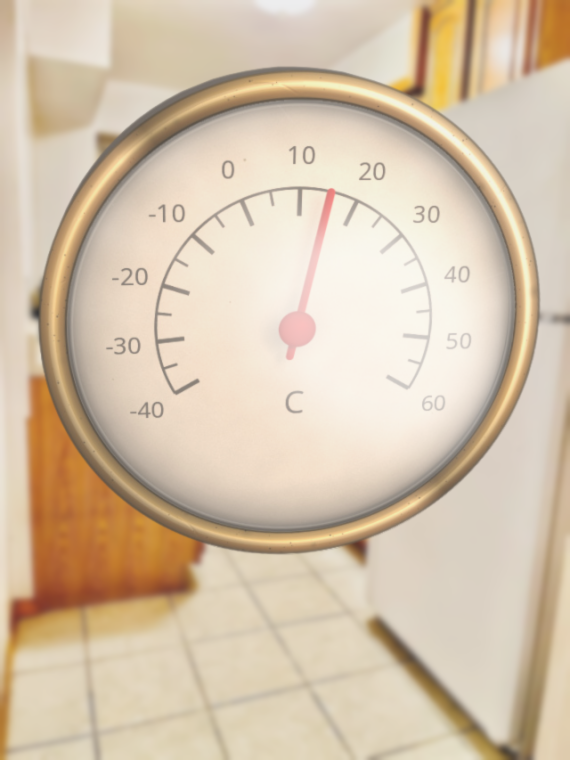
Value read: 15 (°C)
